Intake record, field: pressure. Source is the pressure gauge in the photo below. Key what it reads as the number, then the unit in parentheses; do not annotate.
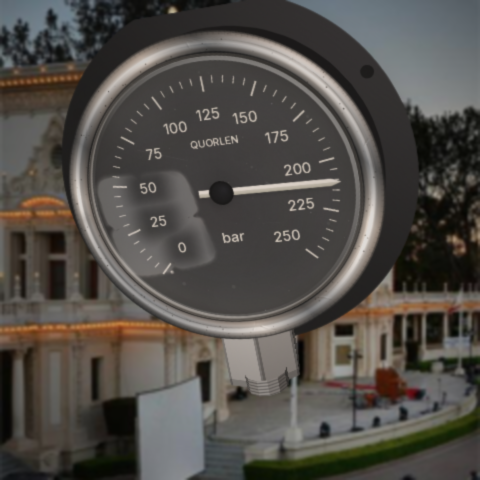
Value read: 210 (bar)
